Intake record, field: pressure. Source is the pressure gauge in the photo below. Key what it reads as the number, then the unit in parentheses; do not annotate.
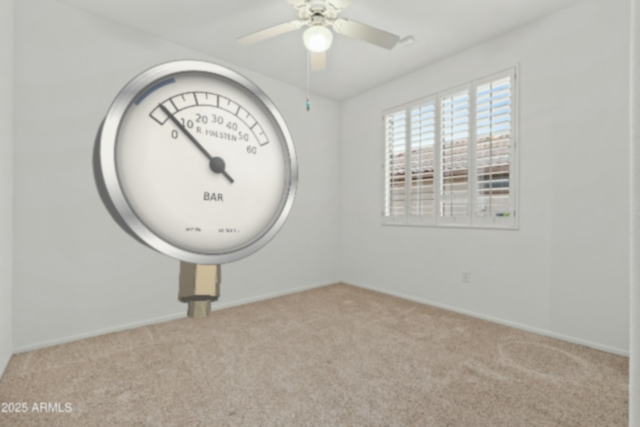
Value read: 5 (bar)
